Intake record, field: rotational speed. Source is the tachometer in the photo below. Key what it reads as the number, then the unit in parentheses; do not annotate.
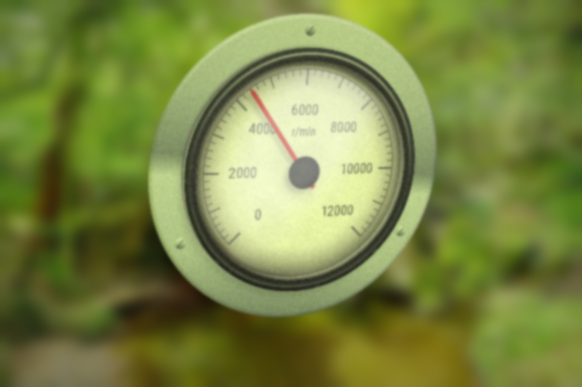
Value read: 4400 (rpm)
